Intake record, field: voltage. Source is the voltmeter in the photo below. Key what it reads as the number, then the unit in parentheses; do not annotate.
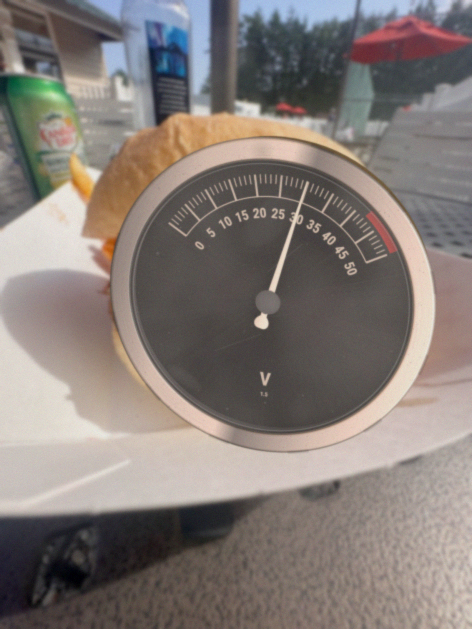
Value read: 30 (V)
